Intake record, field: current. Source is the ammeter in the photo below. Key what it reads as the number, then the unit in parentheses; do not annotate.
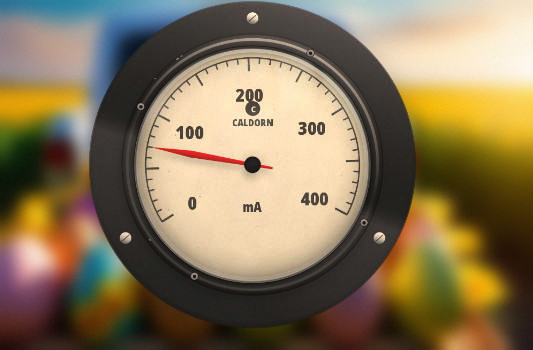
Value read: 70 (mA)
